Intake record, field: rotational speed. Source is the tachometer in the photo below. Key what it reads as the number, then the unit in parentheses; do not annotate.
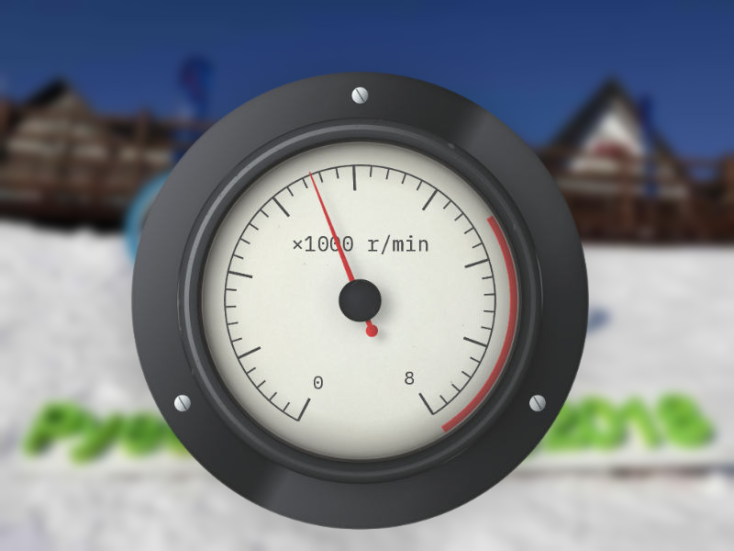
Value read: 3500 (rpm)
